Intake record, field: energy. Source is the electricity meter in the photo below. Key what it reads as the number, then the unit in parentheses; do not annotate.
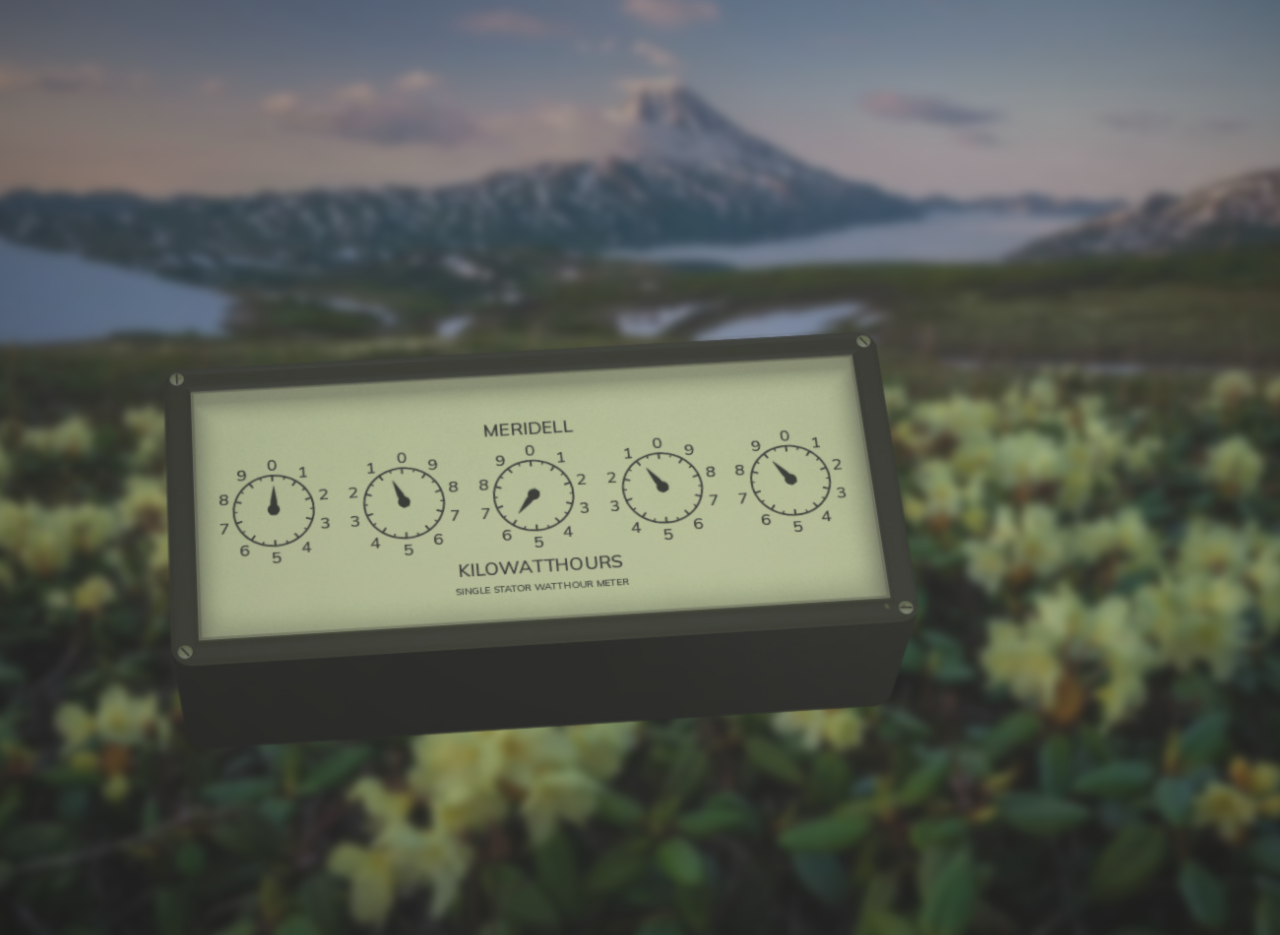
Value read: 609 (kWh)
